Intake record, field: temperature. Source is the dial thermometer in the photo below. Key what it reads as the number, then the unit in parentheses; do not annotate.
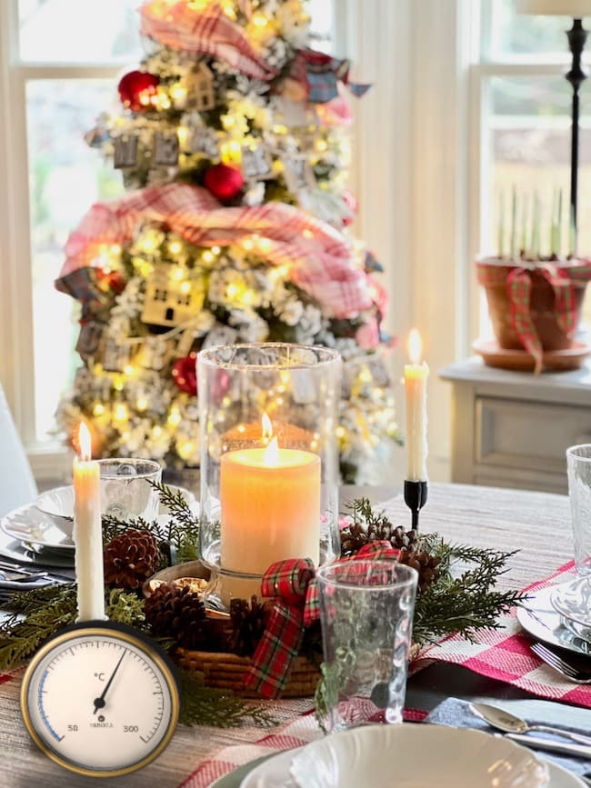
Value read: 200 (°C)
